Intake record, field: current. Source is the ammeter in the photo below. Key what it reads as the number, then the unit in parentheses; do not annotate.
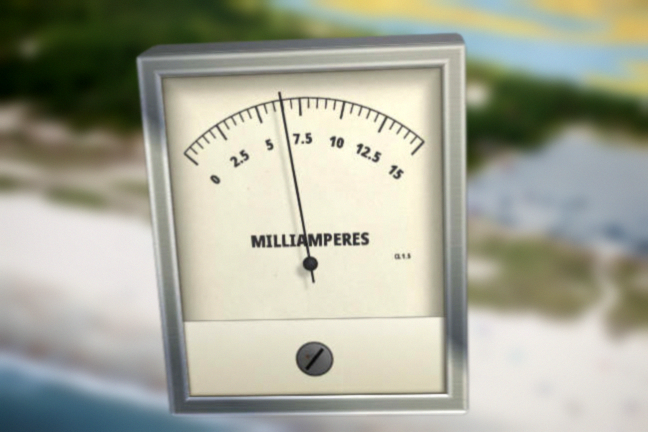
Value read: 6.5 (mA)
